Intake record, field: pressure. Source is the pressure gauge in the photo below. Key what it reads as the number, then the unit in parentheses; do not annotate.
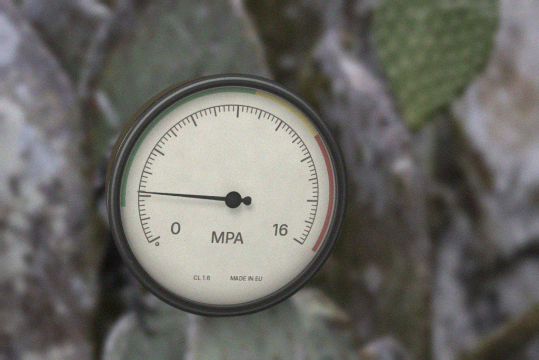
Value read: 2.2 (MPa)
